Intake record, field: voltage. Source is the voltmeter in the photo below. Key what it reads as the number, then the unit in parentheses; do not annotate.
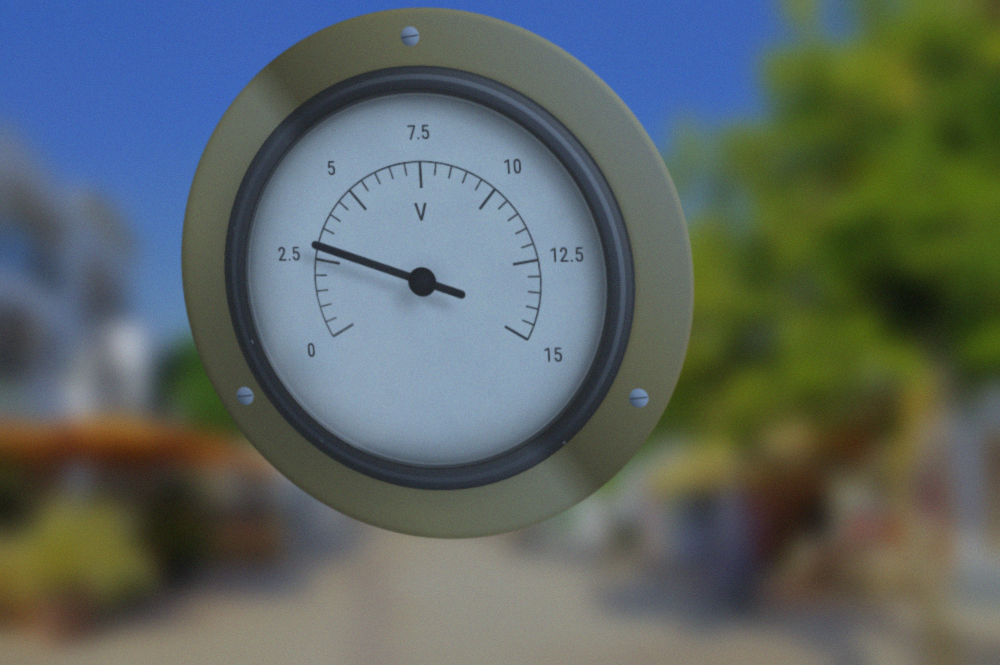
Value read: 3 (V)
